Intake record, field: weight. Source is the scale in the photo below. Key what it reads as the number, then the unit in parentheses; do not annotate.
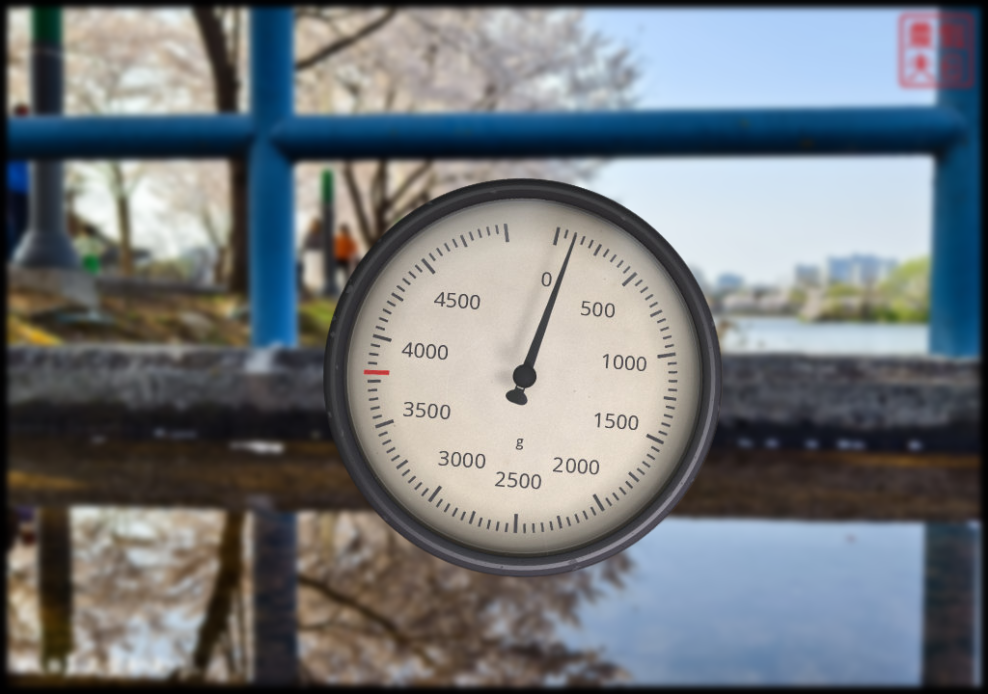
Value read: 100 (g)
